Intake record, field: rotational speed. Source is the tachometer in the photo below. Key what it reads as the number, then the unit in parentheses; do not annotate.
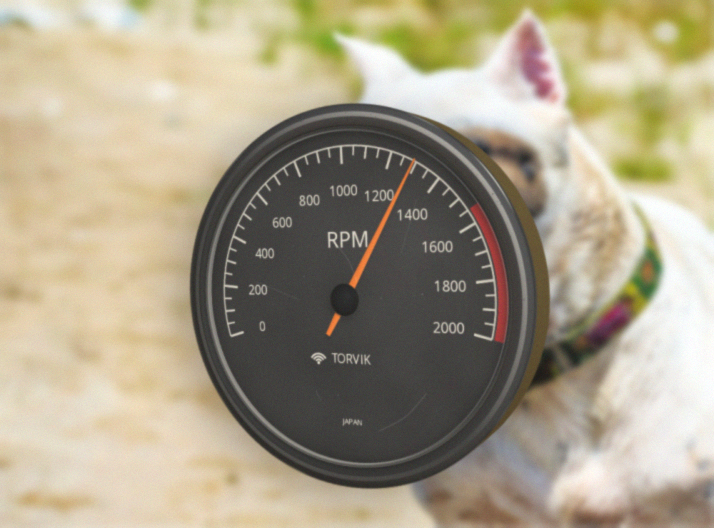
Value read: 1300 (rpm)
